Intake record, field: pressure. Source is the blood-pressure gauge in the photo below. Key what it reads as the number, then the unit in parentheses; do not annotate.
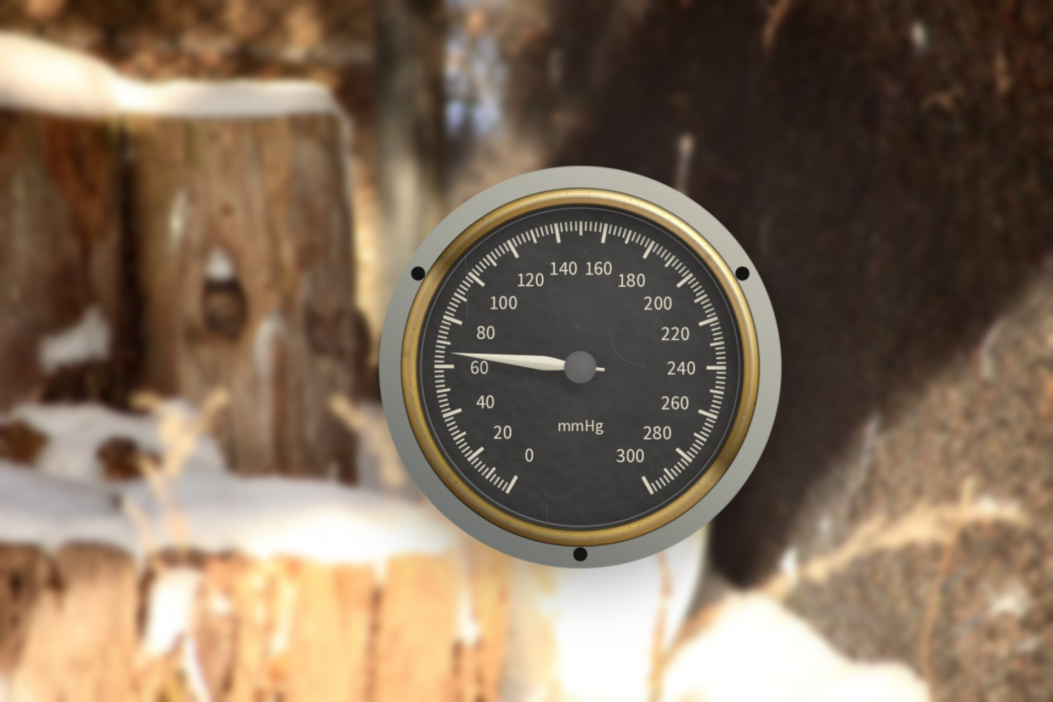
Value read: 66 (mmHg)
